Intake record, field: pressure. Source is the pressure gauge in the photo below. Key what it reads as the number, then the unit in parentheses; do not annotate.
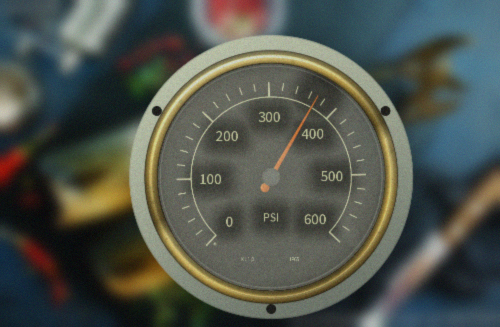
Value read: 370 (psi)
